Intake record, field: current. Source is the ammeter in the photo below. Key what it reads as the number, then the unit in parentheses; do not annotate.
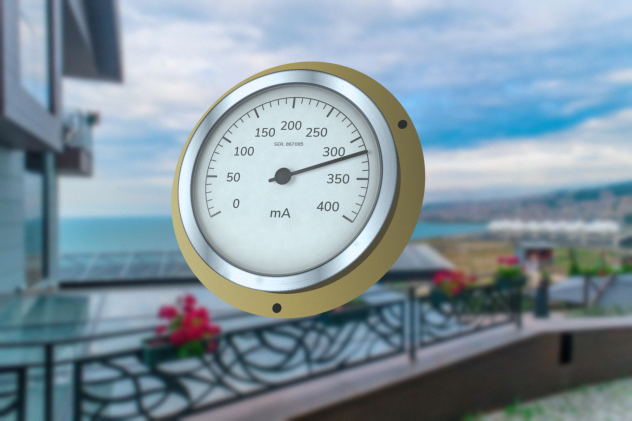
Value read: 320 (mA)
